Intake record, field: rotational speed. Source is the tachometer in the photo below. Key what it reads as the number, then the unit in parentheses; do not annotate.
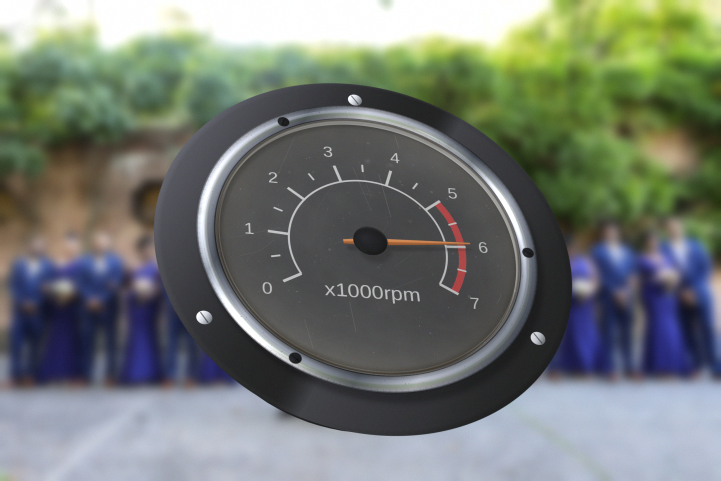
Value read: 6000 (rpm)
